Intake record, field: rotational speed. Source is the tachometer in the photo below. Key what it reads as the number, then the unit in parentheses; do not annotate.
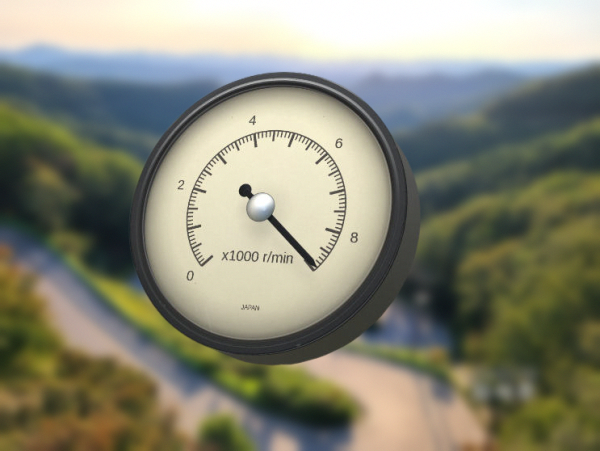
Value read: 8900 (rpm)
